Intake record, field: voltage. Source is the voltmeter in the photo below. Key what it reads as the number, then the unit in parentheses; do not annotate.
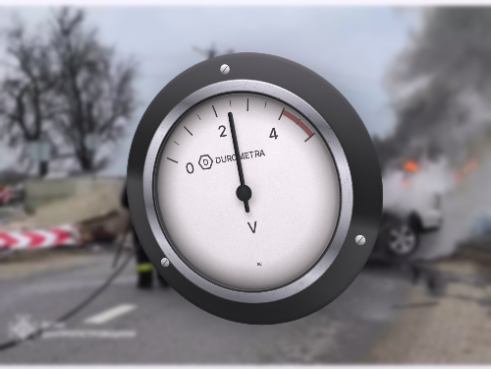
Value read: 2.5 (V)
